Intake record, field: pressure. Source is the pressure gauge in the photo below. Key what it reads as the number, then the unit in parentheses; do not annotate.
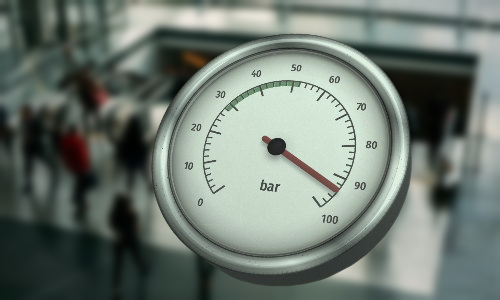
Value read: 94 (bar)
